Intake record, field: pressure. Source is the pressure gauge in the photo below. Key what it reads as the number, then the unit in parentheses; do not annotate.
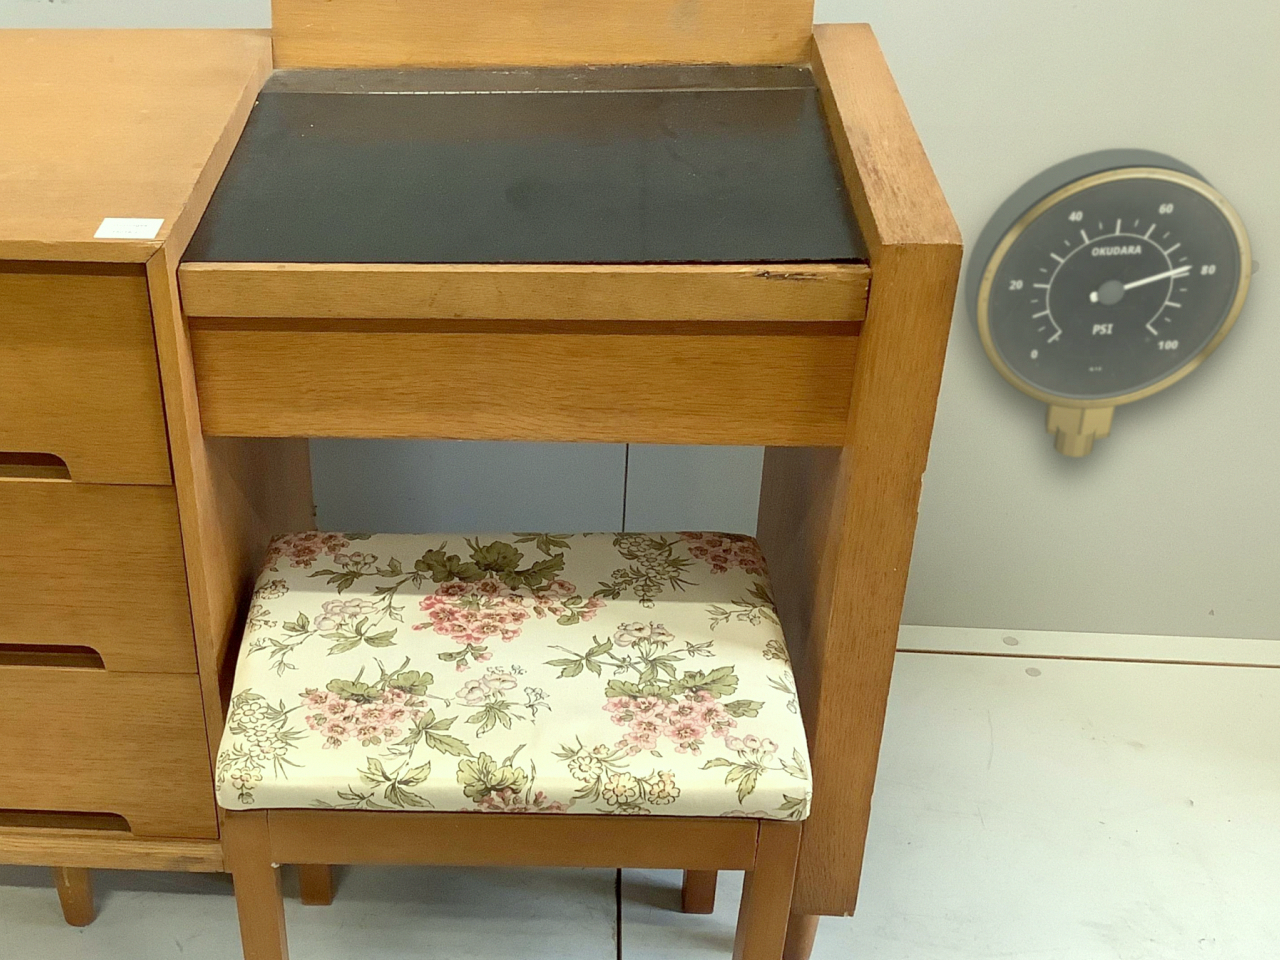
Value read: 77.5 (psi)
